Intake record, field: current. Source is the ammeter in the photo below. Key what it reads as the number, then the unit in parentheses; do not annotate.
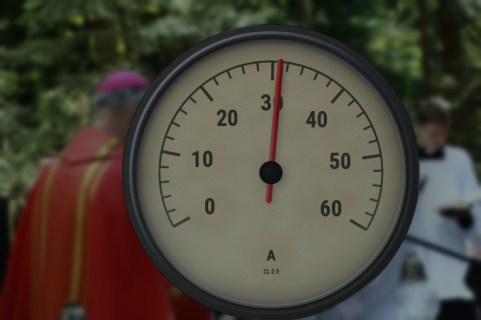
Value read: 31 (A)
